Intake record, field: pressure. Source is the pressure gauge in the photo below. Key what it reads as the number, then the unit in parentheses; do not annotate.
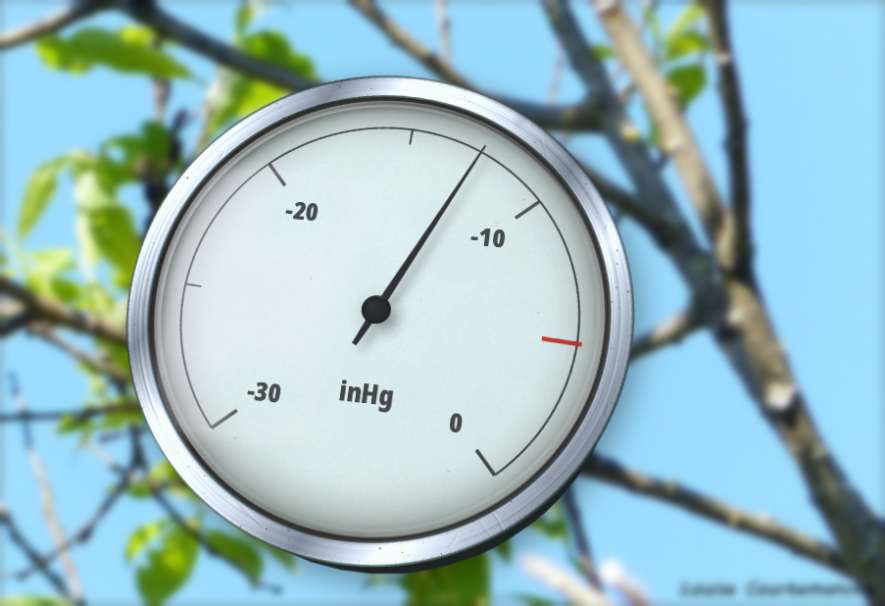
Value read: -12.5 (inHg)
